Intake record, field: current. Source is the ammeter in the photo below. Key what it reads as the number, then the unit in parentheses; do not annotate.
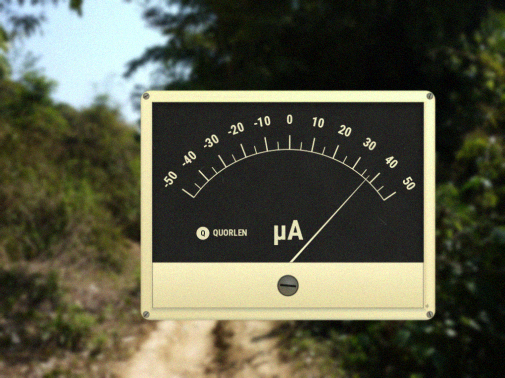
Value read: 37.5 (µA)
